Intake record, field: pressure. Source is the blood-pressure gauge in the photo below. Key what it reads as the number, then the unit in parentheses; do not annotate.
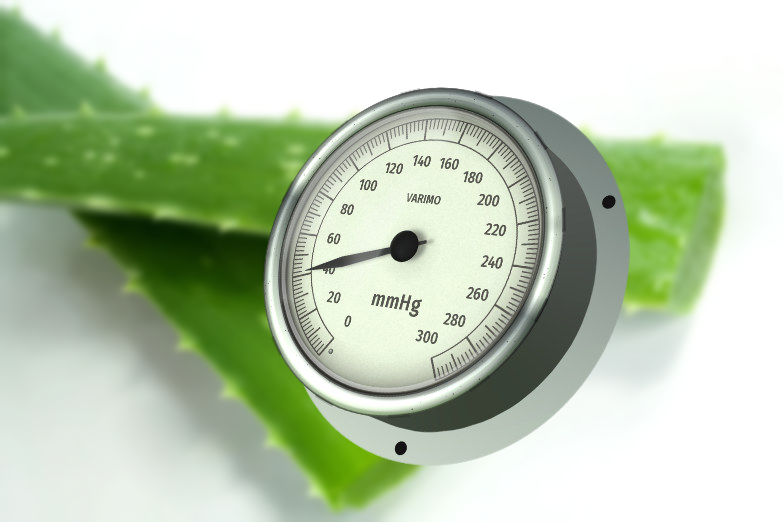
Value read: 40 (mmHg)
